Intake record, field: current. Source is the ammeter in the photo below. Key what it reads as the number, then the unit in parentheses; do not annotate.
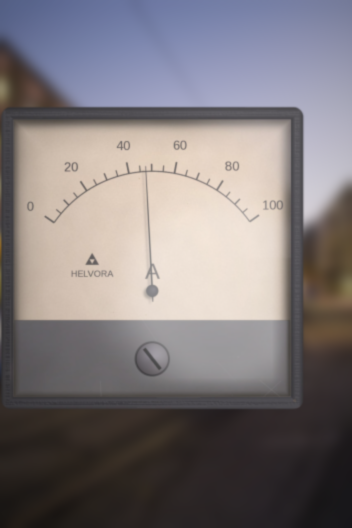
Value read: 47.5 (A)
